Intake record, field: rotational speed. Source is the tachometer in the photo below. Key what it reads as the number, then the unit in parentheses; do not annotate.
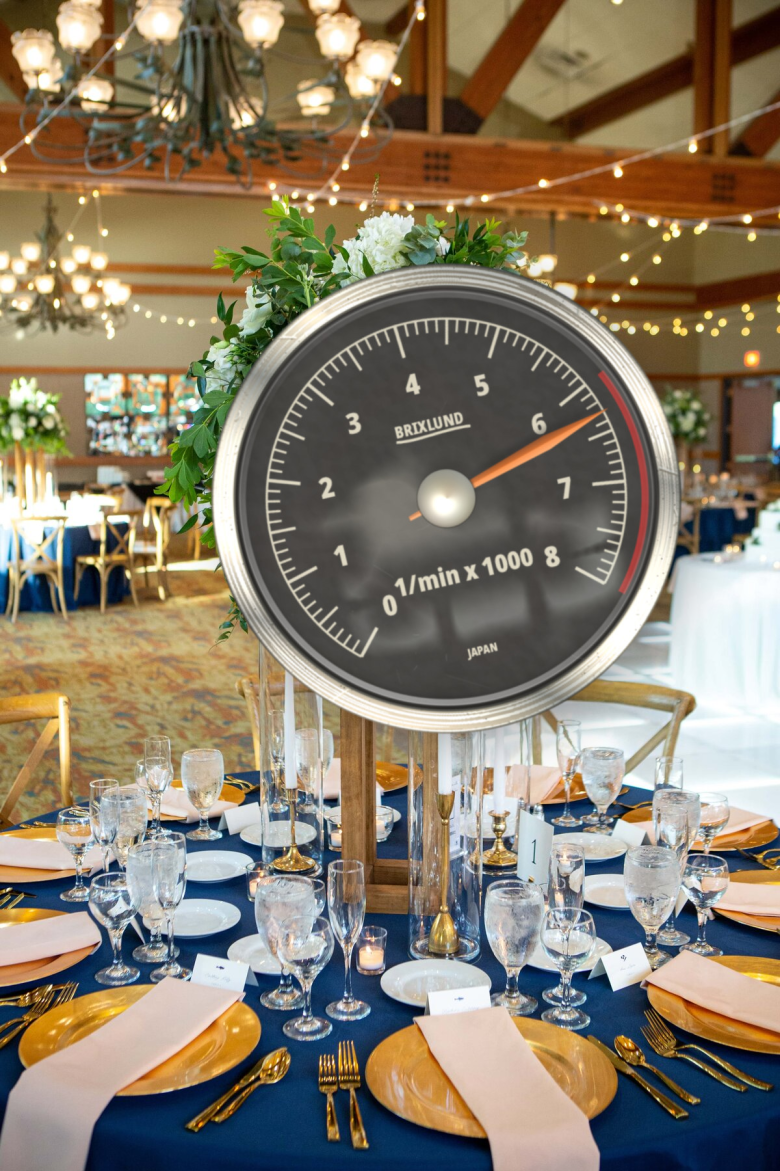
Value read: 6300 (rpm)
